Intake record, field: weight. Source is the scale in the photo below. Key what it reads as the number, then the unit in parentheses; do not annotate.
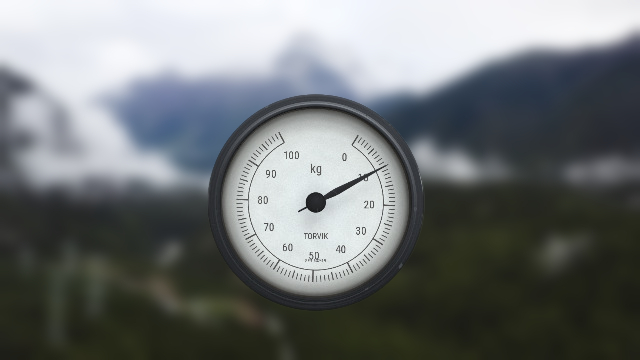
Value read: 10 (kg)
